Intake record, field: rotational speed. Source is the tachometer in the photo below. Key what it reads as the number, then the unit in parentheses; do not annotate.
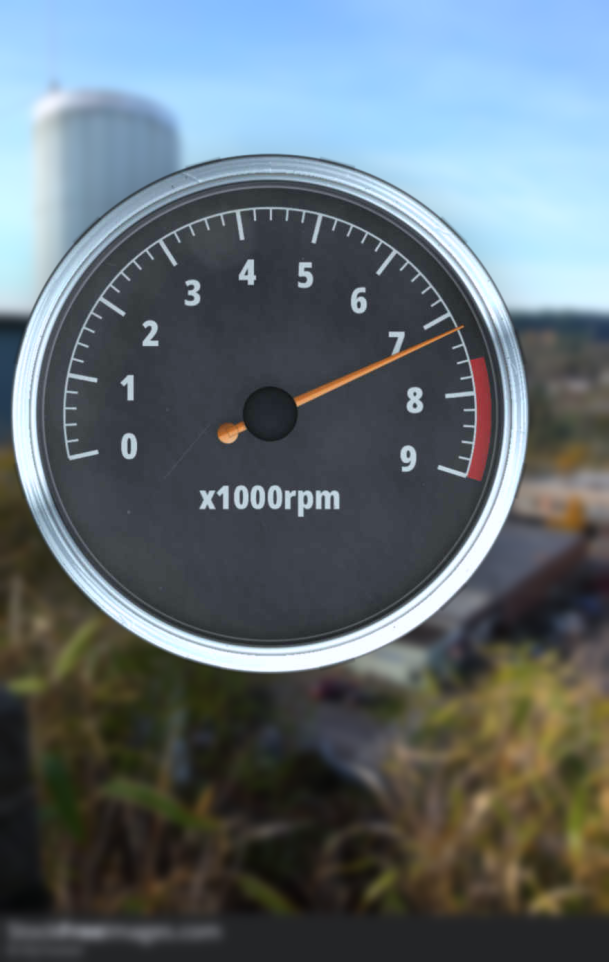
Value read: 7200 (rpm)
